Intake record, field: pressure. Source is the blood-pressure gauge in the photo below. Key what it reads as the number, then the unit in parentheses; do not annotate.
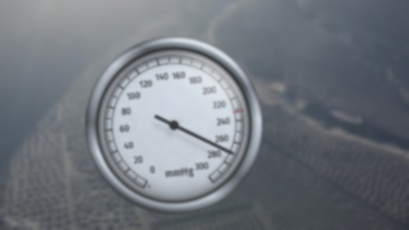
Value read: 270 (mmHg)
